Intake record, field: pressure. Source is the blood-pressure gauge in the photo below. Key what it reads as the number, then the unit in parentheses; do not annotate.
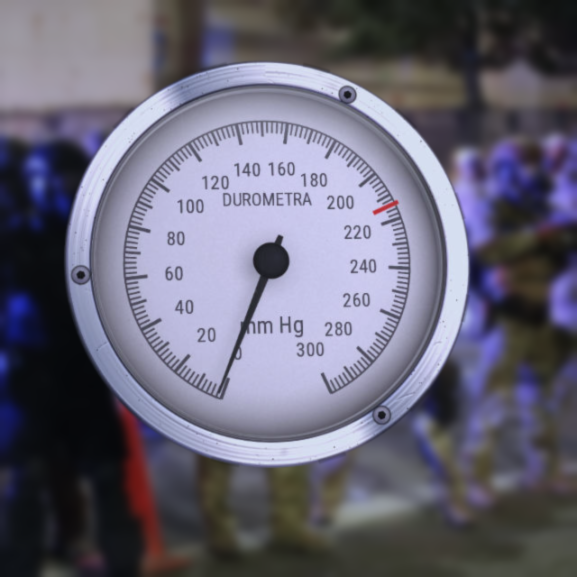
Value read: 2 (mmHg)
